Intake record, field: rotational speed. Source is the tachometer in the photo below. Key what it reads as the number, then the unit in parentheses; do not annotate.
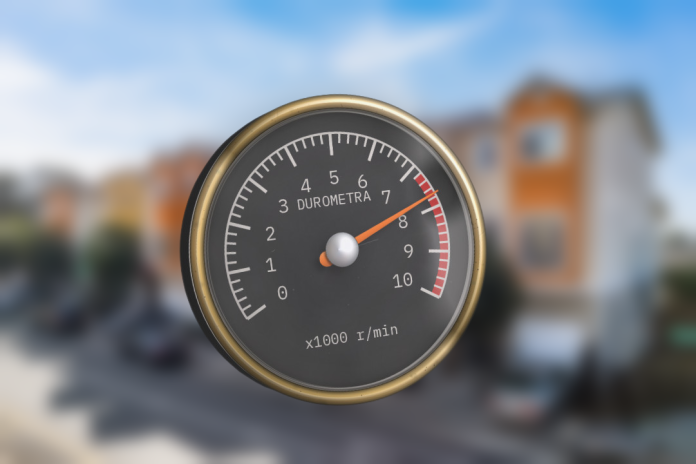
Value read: 7700 (rpm)
